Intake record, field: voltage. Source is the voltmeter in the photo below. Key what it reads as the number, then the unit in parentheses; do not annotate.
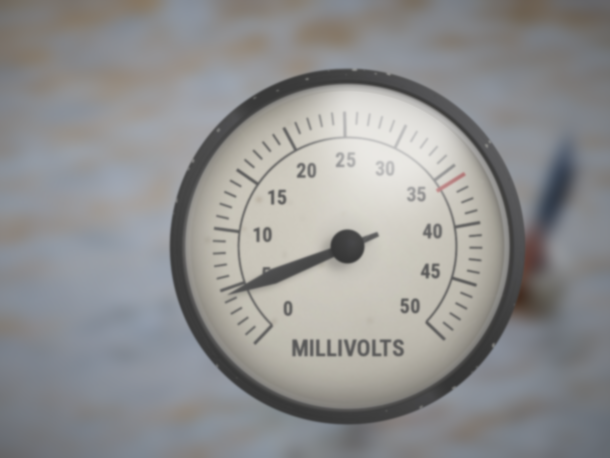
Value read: 4.5 (mV)
